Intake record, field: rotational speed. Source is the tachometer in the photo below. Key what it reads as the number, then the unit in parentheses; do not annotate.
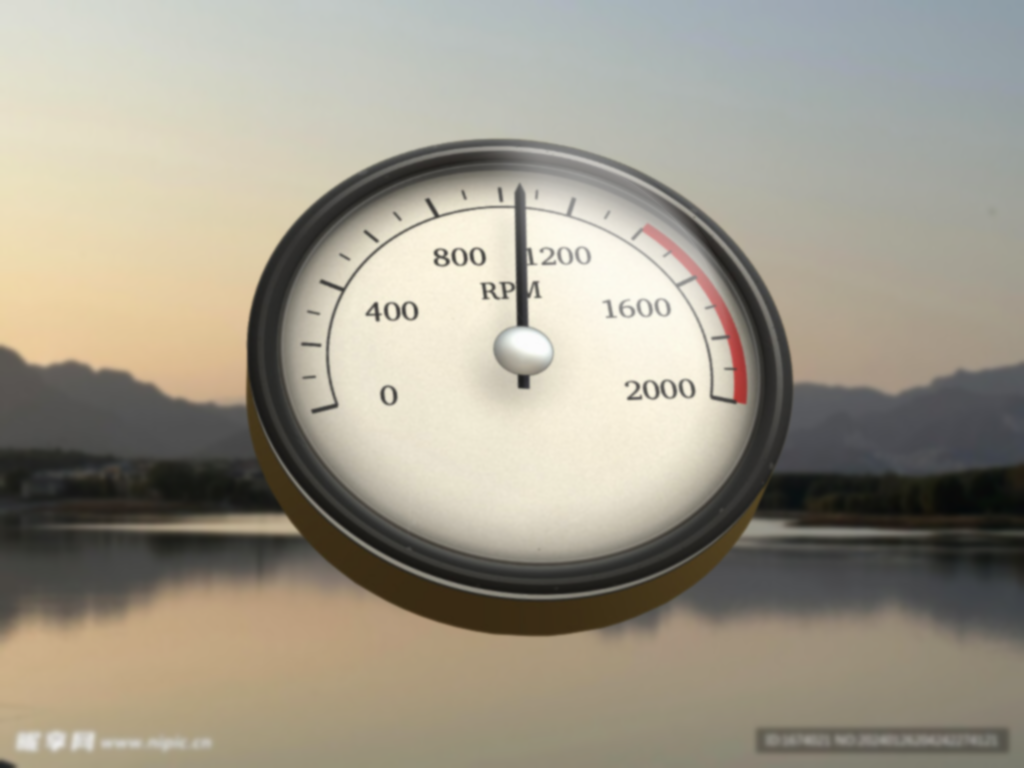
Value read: 1050 (rpm)
